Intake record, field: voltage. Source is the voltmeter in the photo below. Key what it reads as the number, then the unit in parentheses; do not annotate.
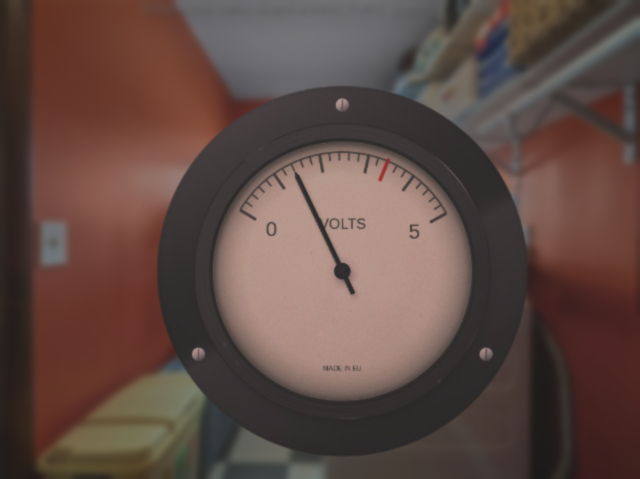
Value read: 1.4 (V)
